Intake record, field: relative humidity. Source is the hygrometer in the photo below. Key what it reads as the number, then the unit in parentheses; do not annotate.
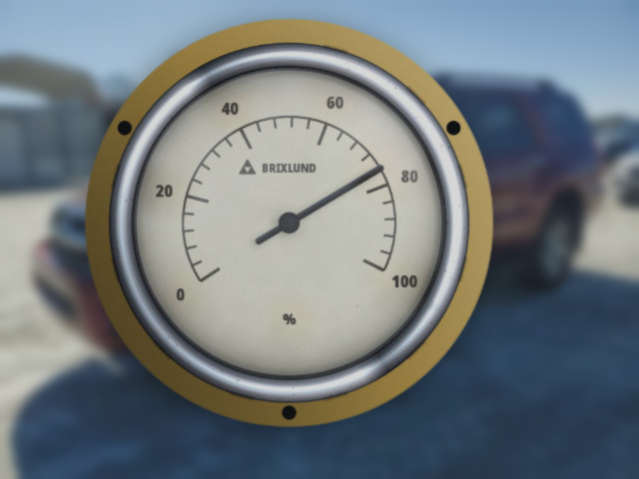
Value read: 76 (%)
